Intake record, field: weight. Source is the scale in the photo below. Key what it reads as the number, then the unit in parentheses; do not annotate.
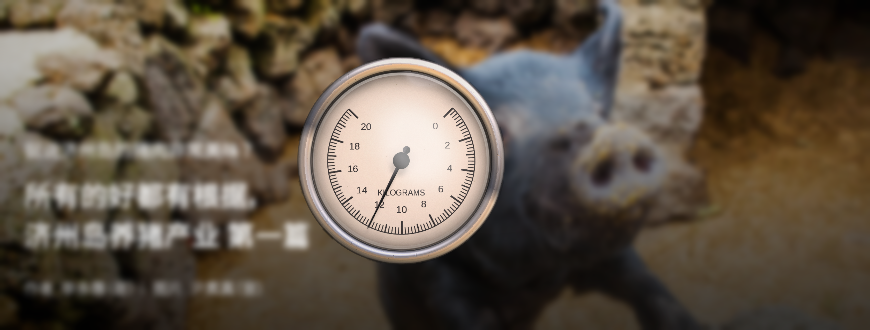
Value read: 12 (kg)
